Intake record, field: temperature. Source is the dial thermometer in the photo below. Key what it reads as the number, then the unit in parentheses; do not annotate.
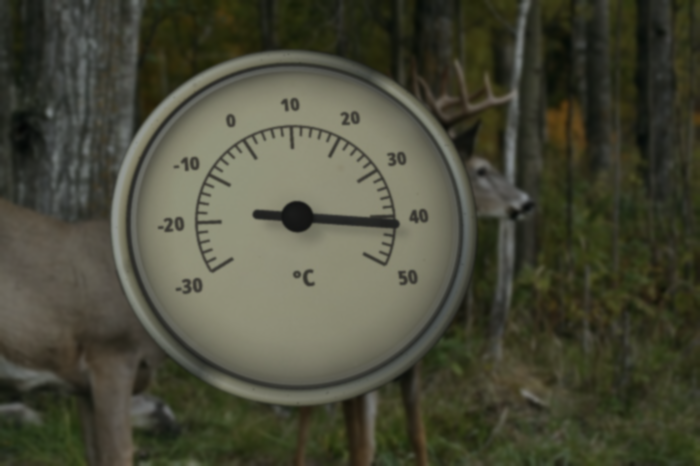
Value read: 42 (°C)
